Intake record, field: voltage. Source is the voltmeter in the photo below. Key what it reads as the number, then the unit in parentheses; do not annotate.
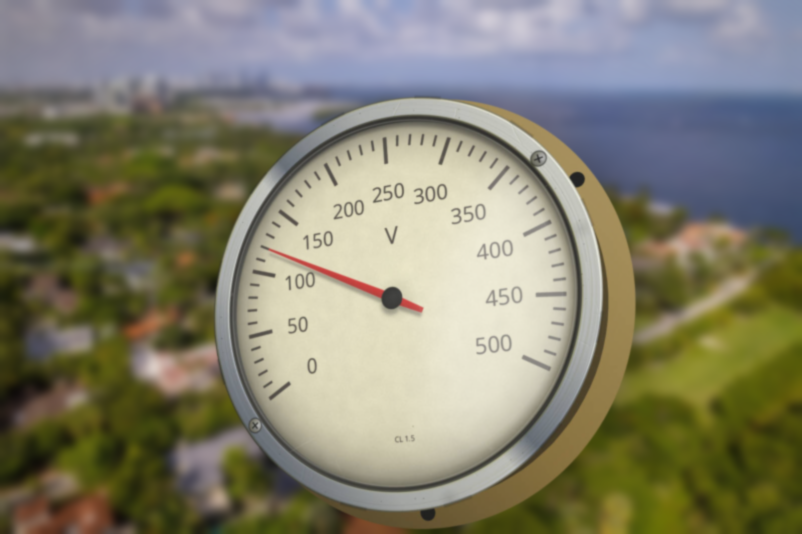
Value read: 120 (V)
